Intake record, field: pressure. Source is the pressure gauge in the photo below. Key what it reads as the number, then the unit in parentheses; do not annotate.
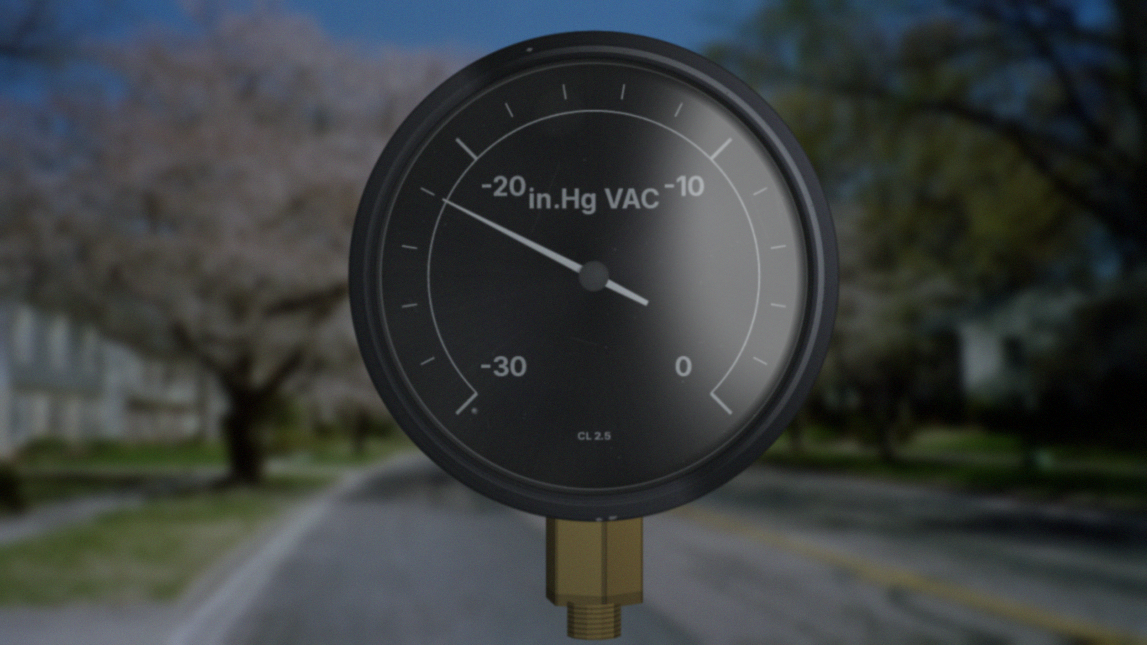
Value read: -22 (inHg)
